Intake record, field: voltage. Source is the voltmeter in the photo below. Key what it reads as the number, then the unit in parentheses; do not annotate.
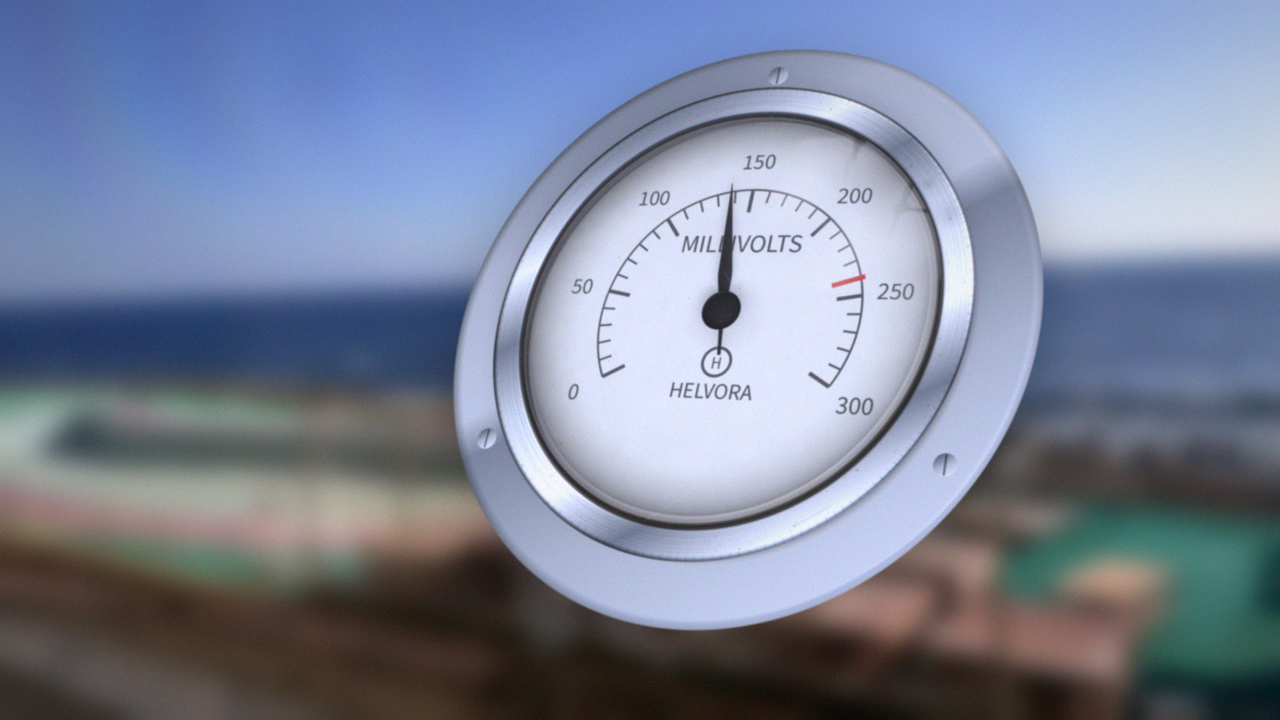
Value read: 140 (mV)
